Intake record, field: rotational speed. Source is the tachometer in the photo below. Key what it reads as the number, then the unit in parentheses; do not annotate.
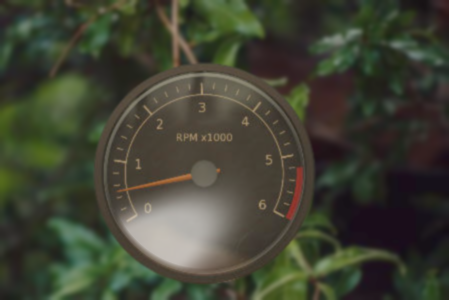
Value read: 500 (rpm)
